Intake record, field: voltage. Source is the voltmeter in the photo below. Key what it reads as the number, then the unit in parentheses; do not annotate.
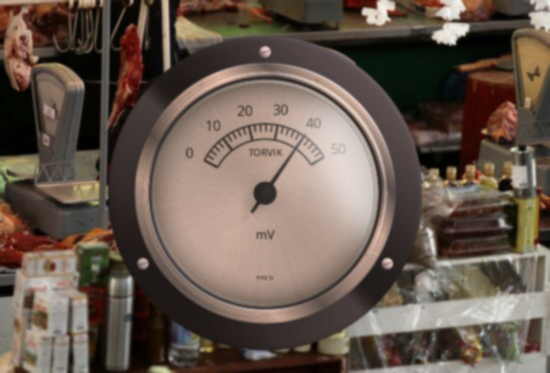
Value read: 40 (mV)
